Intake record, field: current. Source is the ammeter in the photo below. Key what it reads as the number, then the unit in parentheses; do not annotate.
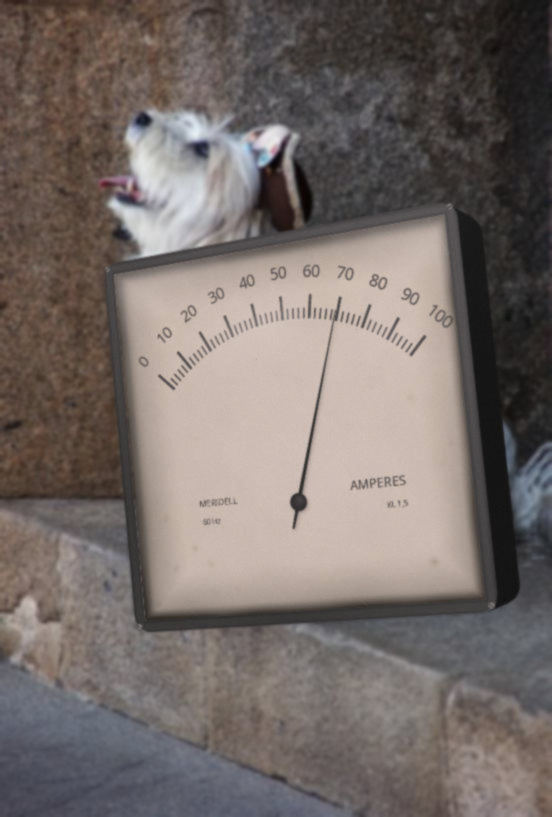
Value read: 70 (A)
